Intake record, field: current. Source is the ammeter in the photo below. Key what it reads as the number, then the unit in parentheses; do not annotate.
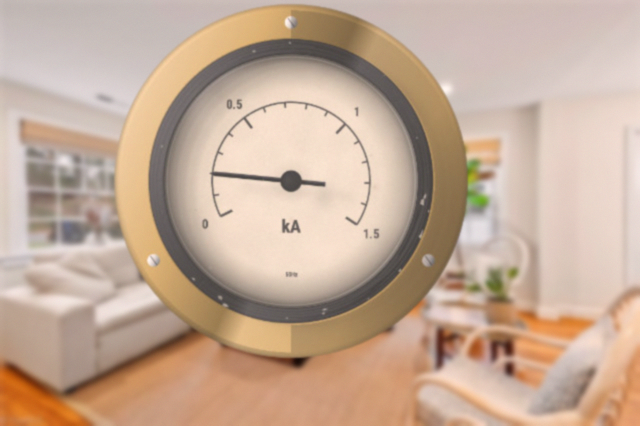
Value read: 0.2 (kA)
